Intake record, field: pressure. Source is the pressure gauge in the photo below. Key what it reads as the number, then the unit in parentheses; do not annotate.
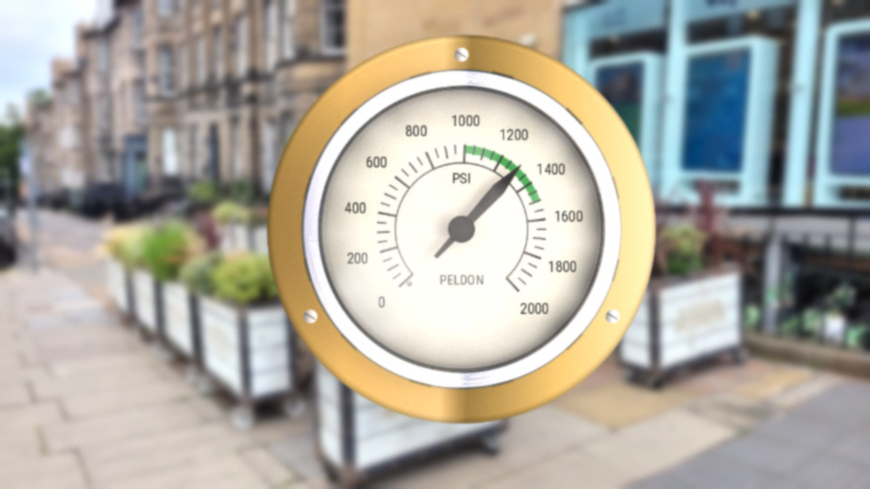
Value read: 1300 (psi)
